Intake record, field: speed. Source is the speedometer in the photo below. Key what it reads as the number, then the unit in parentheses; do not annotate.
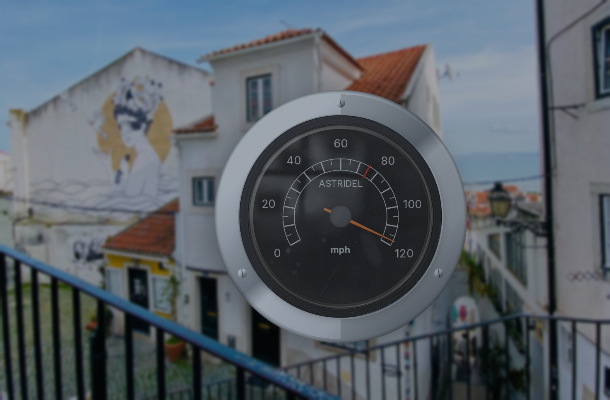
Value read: 117.5 (mph)
